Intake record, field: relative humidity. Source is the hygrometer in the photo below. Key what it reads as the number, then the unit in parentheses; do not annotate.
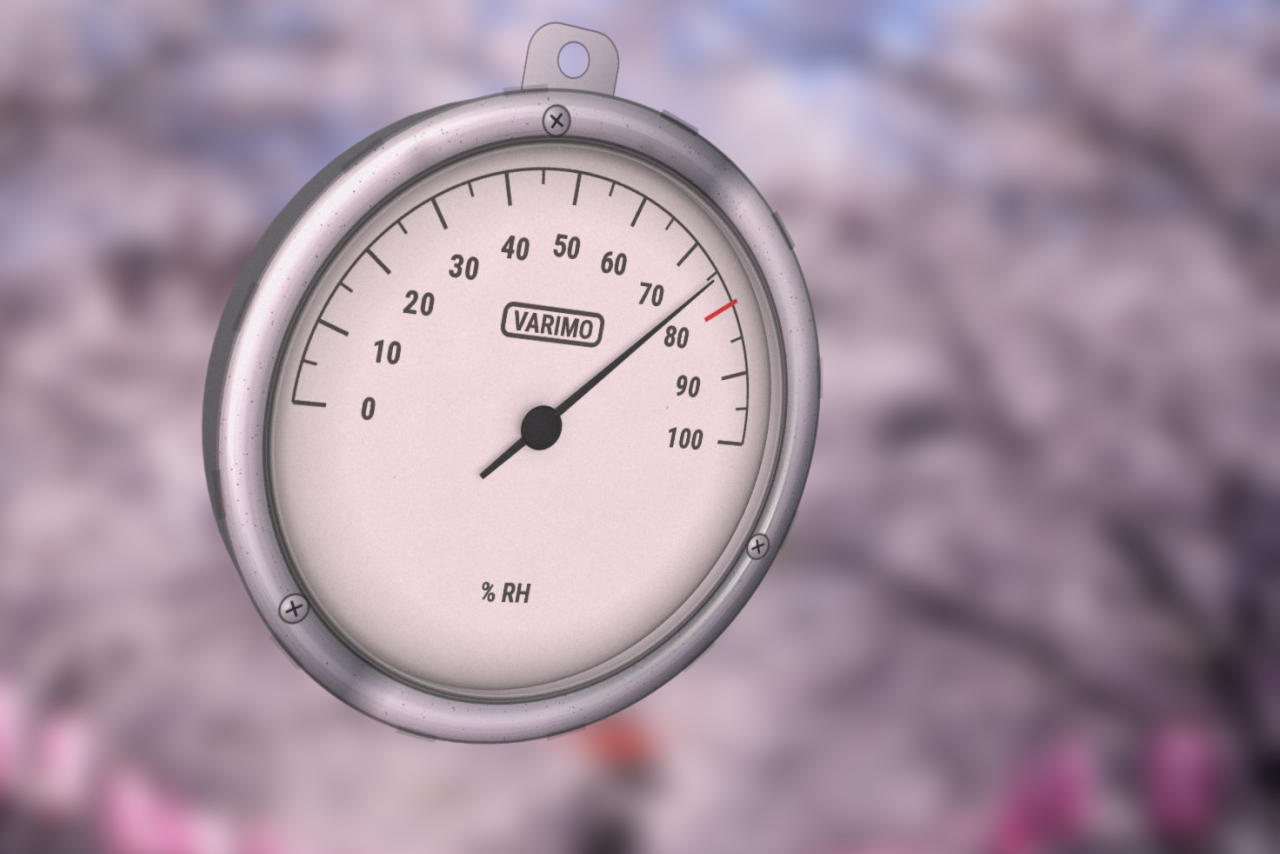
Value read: 75 (%)
